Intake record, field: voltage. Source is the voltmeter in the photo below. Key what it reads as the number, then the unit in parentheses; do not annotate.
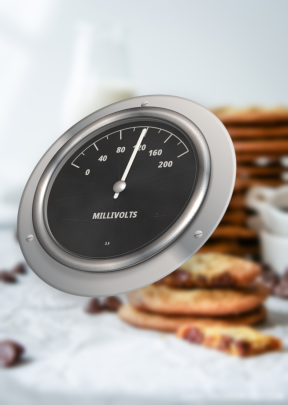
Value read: 120 (mV)
